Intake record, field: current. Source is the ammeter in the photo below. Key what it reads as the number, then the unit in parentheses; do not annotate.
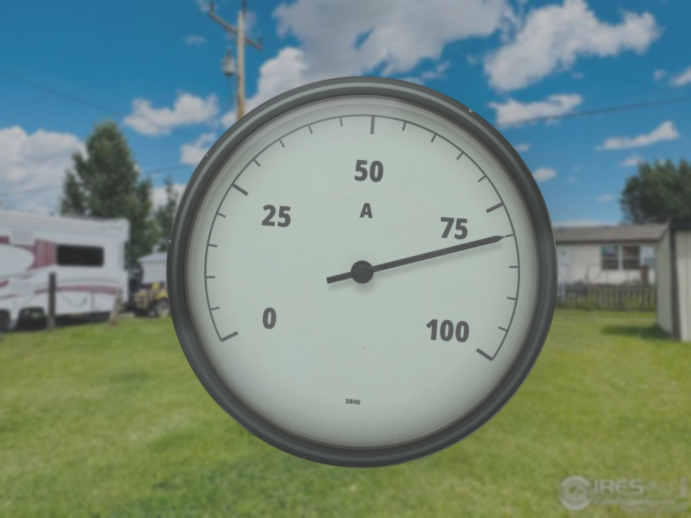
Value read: 80 (A)
